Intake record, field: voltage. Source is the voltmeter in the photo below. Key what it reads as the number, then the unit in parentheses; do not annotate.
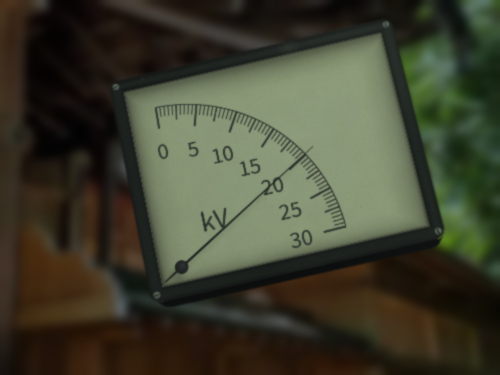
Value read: 20 (kV)
